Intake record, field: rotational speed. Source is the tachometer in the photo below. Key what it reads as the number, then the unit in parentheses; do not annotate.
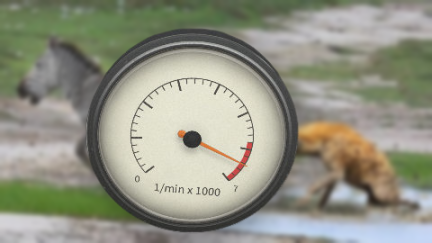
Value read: 6400 (rpm)
